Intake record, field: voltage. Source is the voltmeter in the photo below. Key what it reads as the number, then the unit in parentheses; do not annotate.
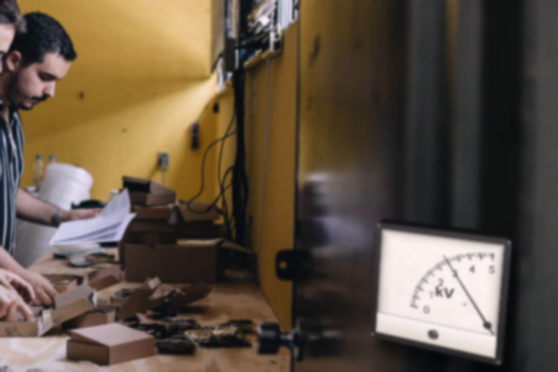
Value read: 3 (kV)
